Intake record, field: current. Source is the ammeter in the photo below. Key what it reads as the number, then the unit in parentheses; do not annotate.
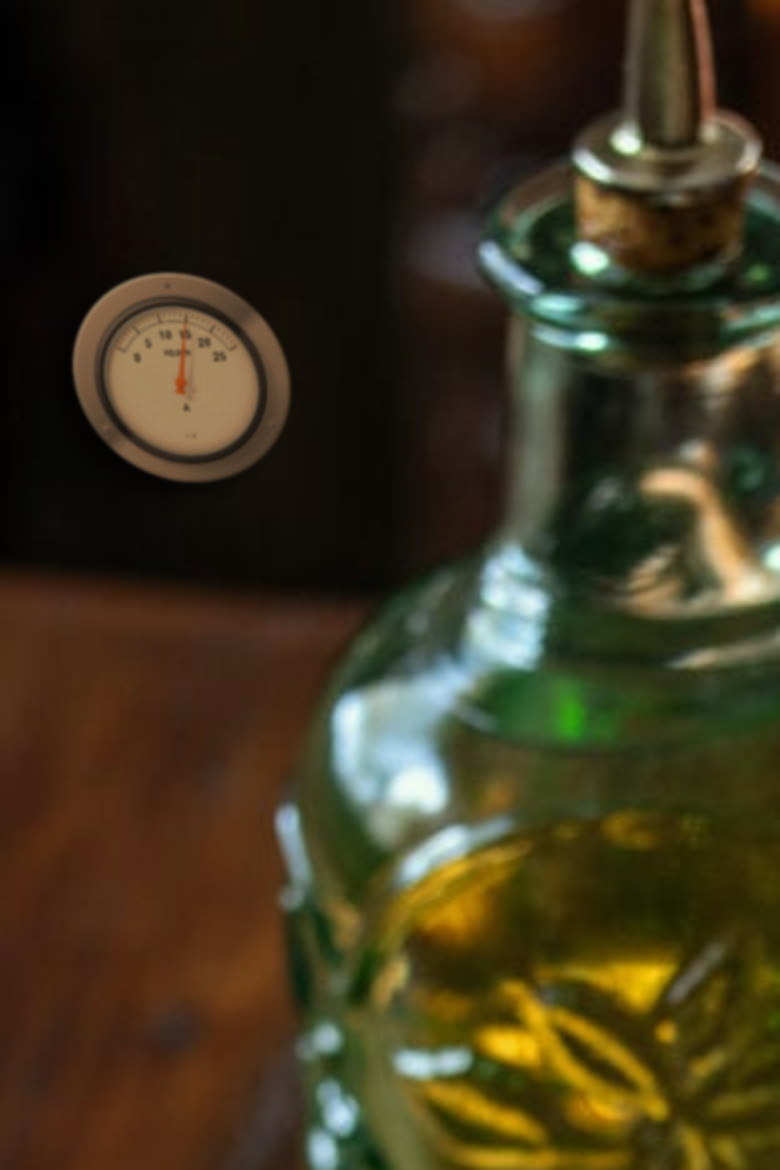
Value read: 15 (A)
